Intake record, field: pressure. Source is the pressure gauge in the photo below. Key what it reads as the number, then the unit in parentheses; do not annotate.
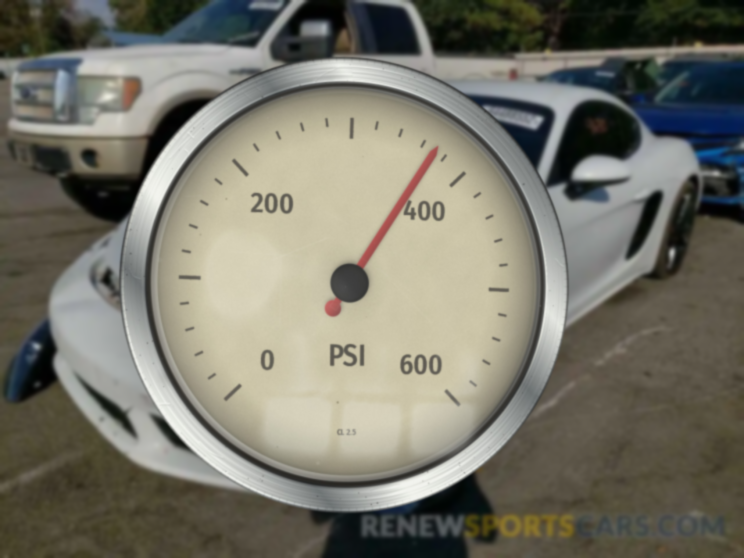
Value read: 370 (psi)
